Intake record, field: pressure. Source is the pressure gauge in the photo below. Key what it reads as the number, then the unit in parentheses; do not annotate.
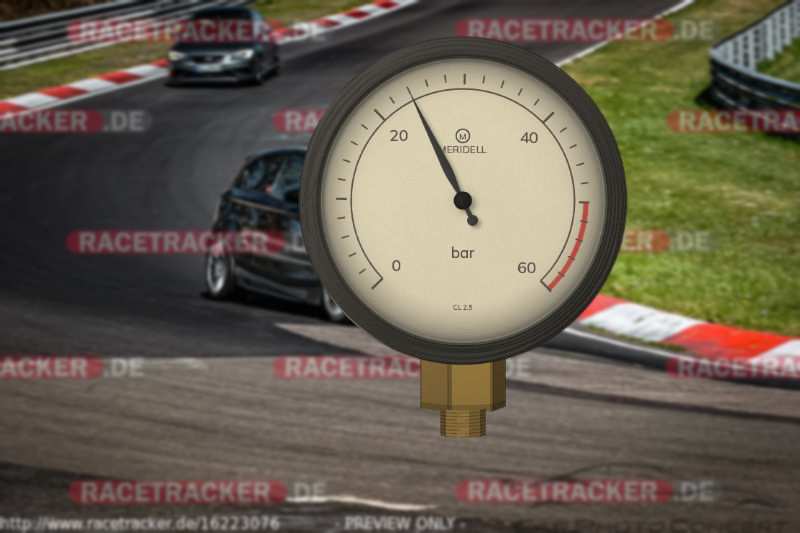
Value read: 24 (bar)
